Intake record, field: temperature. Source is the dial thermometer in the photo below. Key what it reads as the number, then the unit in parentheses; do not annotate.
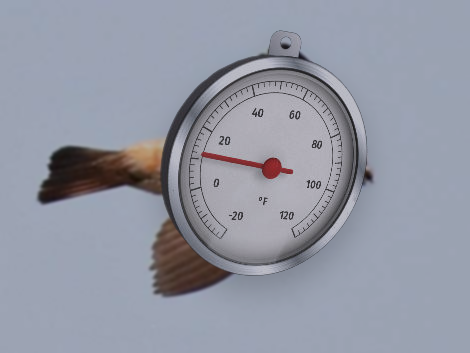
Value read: 12 (°F)
